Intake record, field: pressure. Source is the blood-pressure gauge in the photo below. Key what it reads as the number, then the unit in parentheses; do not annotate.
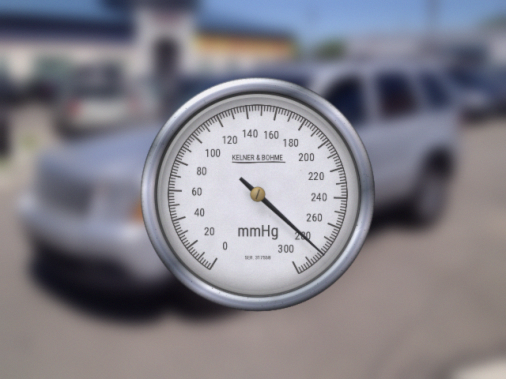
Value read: 280 (mmHg)
